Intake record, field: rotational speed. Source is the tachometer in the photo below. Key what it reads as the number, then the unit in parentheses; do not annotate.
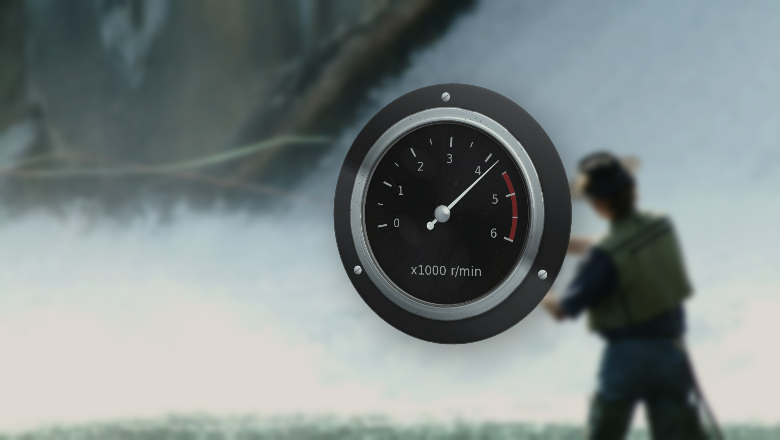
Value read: 4250 (rpm)
